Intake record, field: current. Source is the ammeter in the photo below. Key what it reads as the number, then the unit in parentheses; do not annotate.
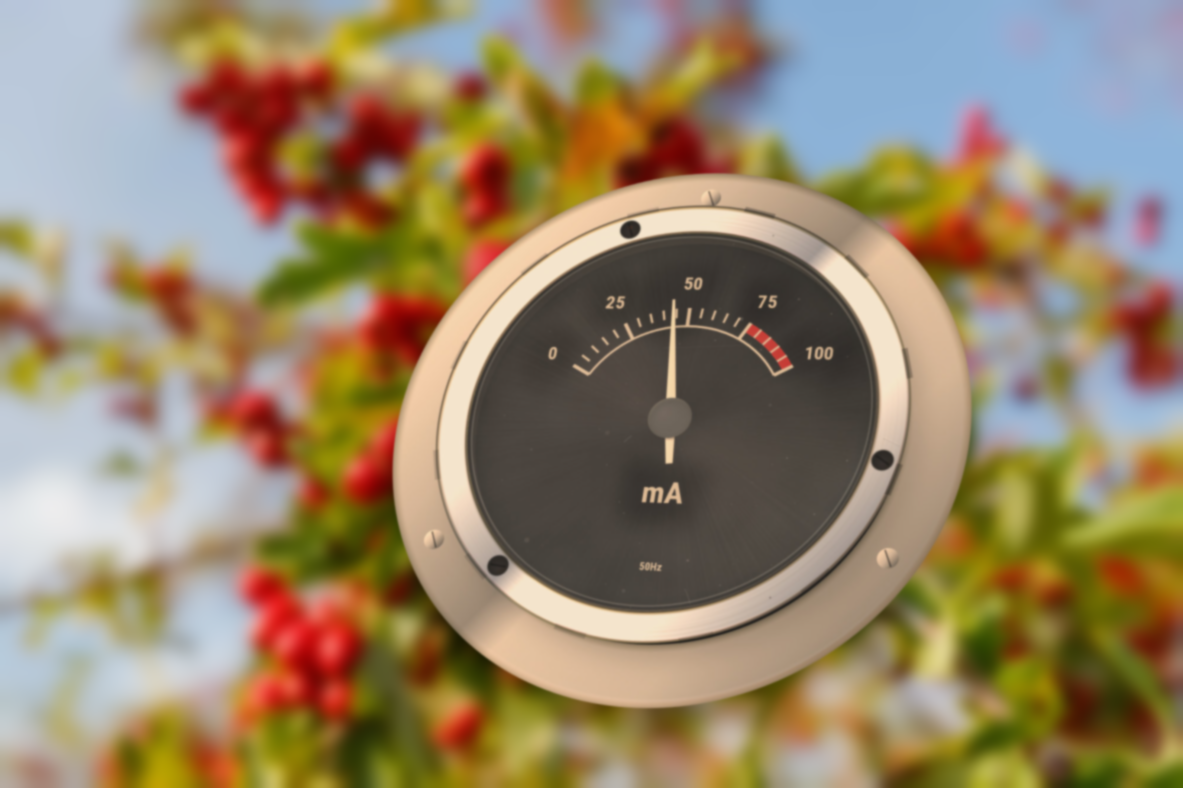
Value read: 45 (mA)
